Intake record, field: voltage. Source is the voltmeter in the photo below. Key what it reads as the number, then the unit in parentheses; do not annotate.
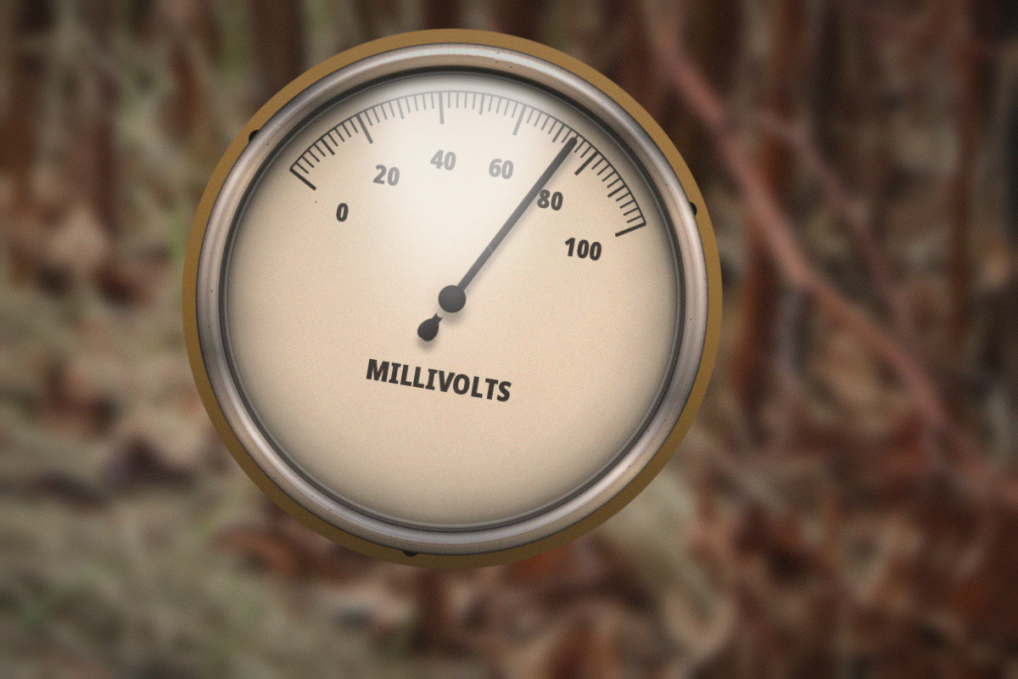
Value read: 74 (mV)
